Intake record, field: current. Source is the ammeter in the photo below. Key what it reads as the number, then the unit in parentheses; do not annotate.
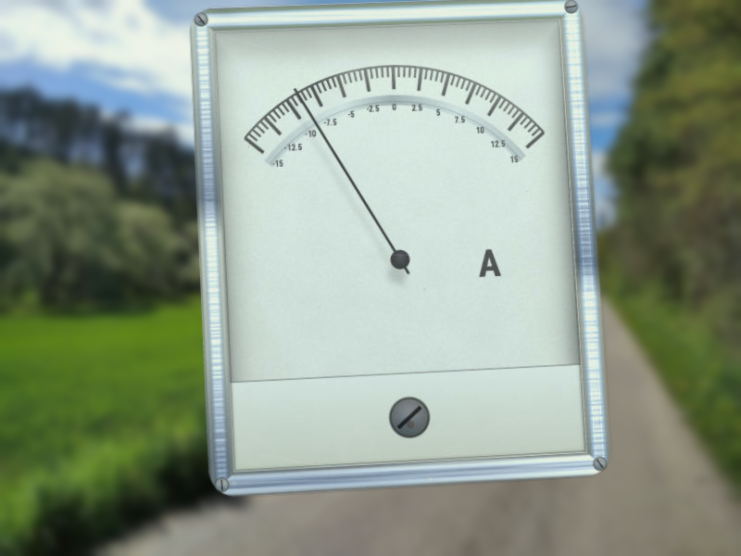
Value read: -9 (A)
